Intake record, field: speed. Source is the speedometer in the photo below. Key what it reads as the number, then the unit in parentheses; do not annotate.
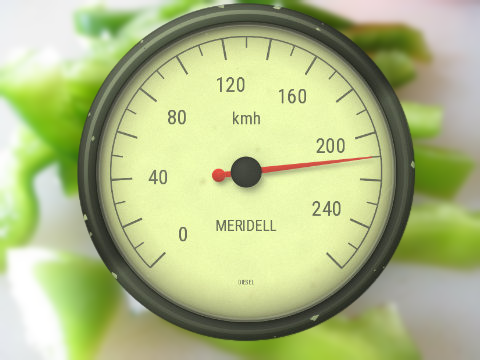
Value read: 210 (km/h)
